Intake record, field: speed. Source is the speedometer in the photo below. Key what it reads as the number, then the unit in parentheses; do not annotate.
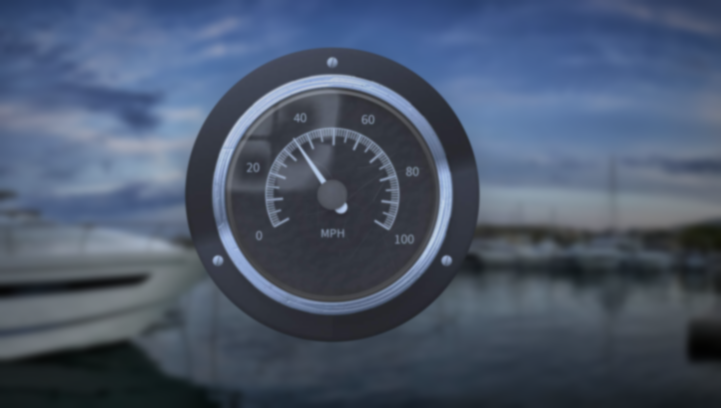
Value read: 35 (mph)
